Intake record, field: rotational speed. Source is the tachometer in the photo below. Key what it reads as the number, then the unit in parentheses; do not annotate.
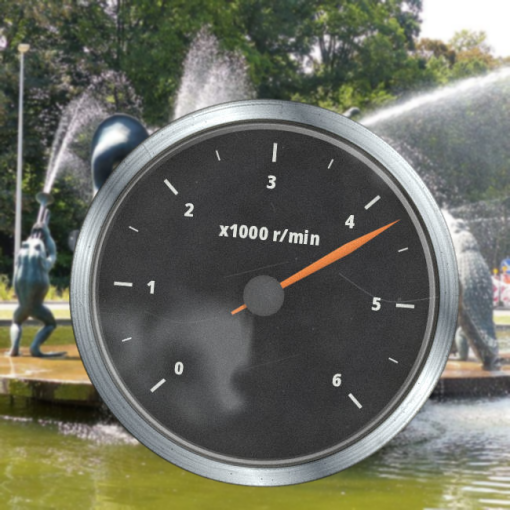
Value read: 4250 (rpm)
